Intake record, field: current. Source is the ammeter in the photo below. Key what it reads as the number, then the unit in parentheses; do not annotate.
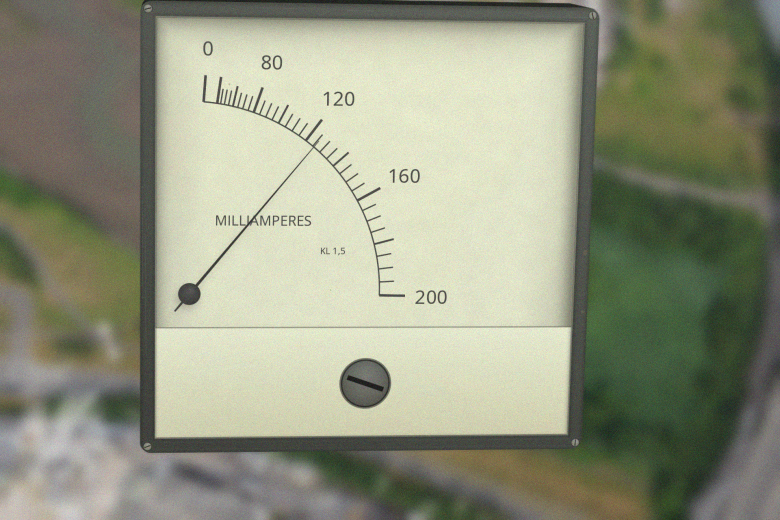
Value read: 125 (mA)
